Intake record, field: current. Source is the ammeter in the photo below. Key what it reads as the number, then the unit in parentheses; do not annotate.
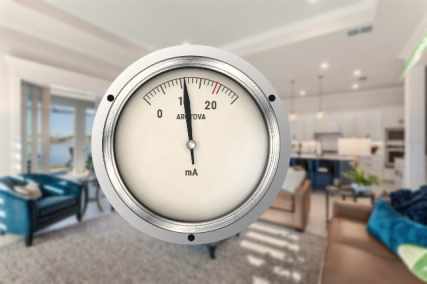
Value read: 11 (mA)
